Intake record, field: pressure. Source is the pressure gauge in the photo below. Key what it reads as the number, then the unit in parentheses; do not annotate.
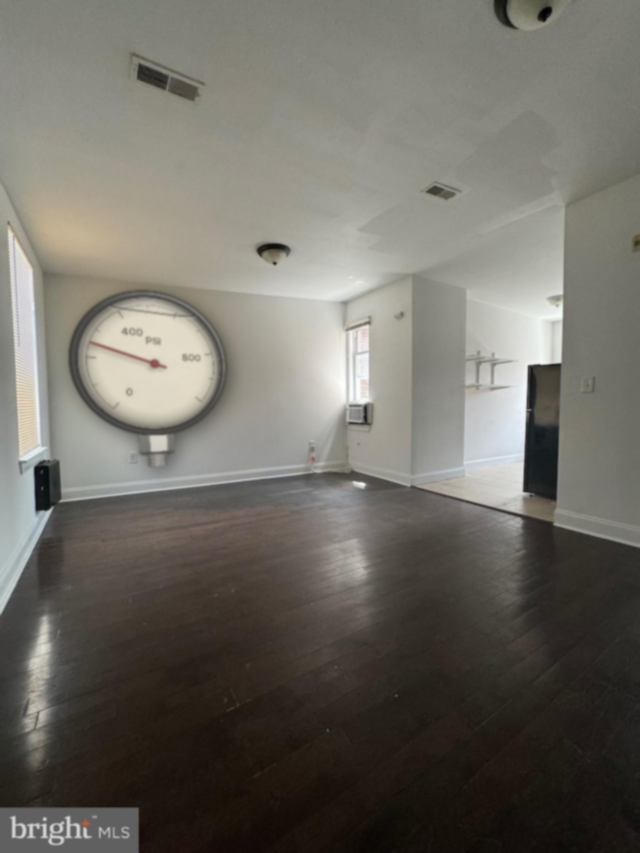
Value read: 250 (psi)
